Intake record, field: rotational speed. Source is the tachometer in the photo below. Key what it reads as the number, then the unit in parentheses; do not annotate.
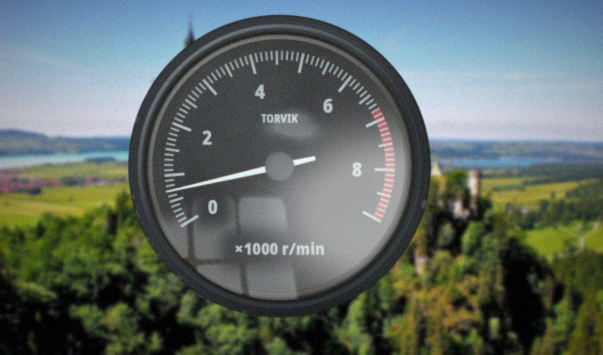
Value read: 700 (rpm)
